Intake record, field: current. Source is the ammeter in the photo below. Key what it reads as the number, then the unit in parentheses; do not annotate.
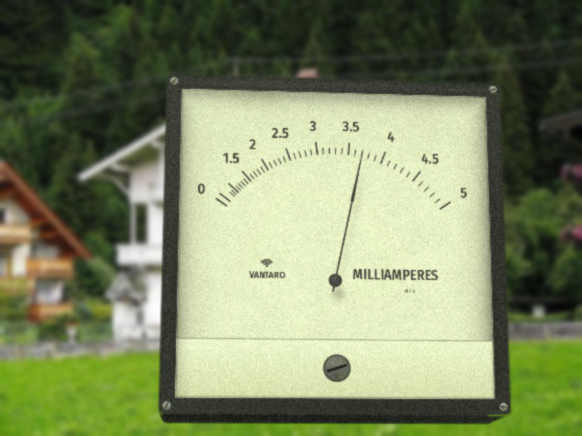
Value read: 3.7 (mA)
